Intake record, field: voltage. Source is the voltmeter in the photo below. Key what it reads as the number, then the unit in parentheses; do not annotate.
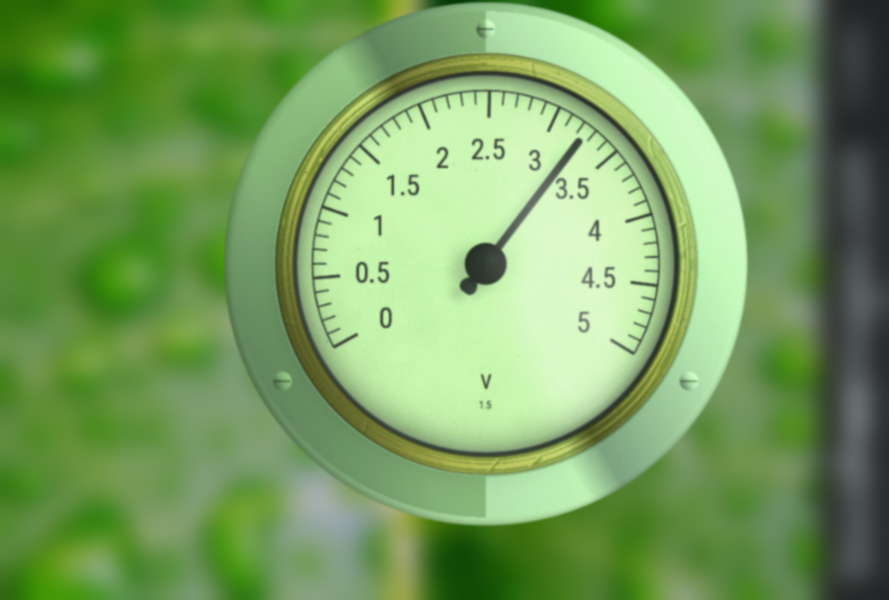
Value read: 3.25 (V)
